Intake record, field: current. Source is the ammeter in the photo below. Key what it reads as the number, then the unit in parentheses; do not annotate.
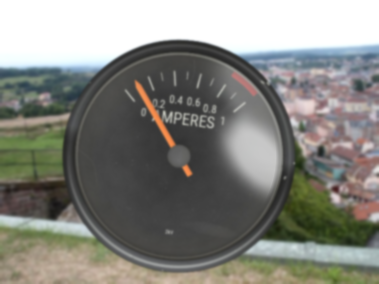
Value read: 0.1 (A)
